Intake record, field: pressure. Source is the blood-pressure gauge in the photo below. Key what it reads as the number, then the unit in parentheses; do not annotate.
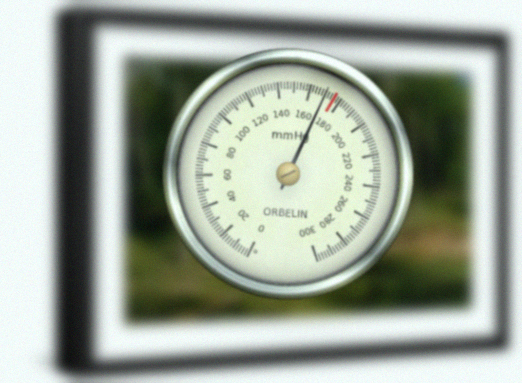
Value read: 170 (mmHg)
